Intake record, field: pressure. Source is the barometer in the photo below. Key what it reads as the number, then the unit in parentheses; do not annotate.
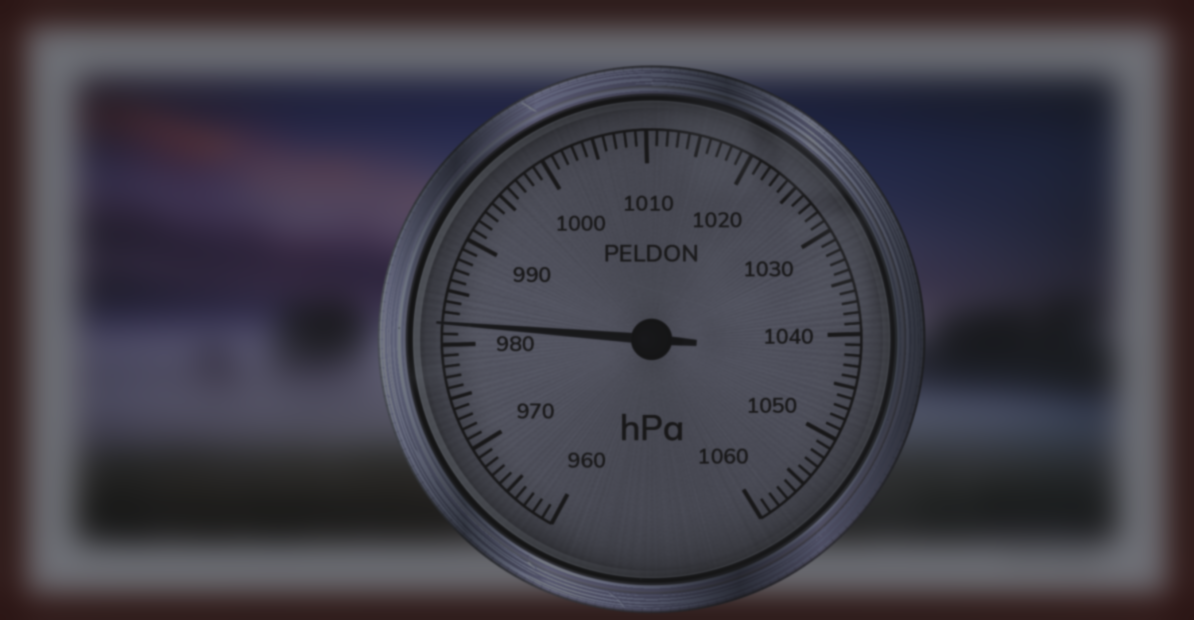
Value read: 982 (hPa)
